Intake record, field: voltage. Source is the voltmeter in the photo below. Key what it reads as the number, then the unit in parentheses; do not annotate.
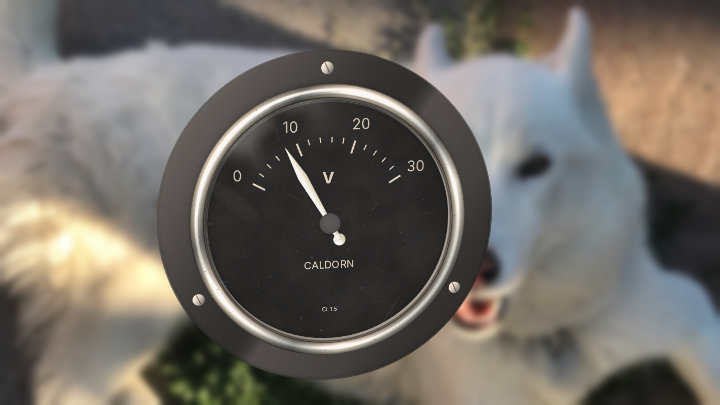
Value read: 8 (V)
